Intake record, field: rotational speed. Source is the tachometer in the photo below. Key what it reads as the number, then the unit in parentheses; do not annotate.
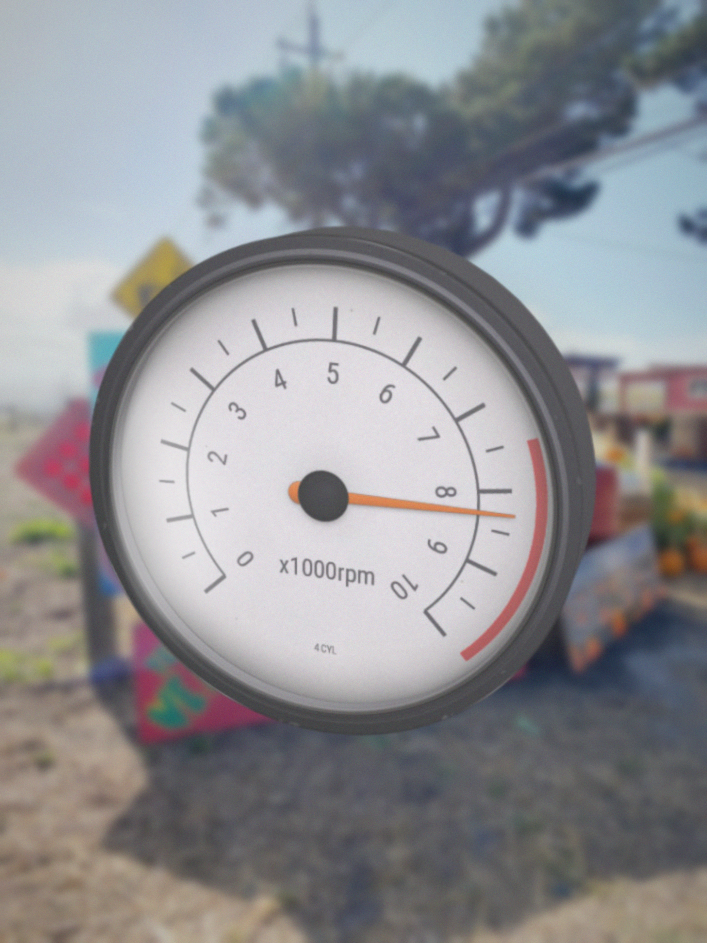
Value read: 8250 (rpm)
